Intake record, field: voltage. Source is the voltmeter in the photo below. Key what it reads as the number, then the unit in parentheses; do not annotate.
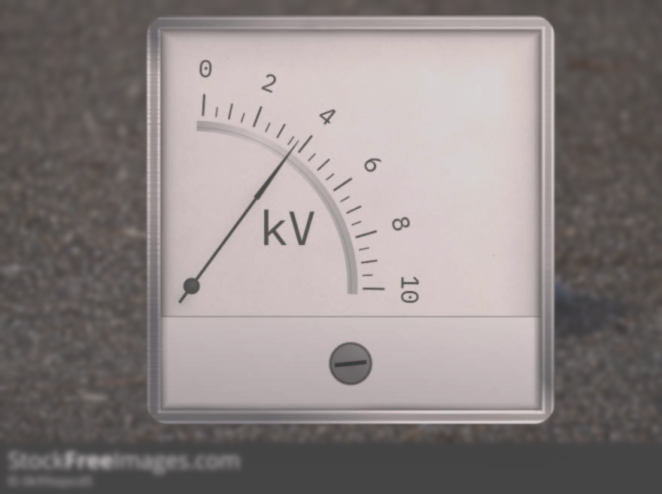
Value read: 3.75 (kV)
